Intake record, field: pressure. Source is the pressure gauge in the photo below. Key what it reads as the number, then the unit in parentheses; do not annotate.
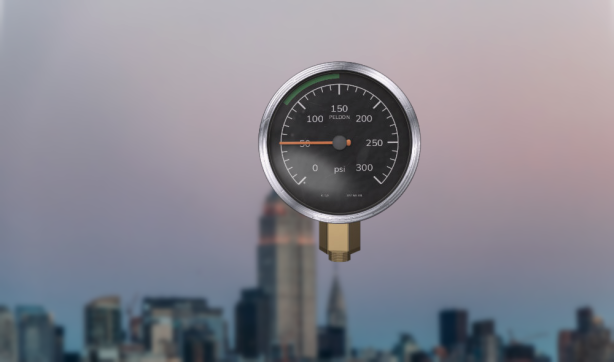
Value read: 50 (psi)
